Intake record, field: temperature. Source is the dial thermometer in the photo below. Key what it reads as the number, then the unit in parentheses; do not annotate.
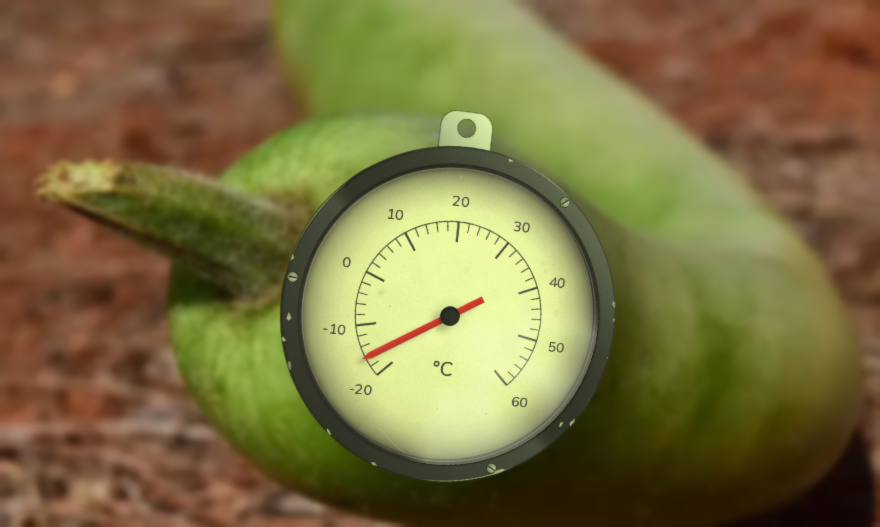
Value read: -16 (°C)
